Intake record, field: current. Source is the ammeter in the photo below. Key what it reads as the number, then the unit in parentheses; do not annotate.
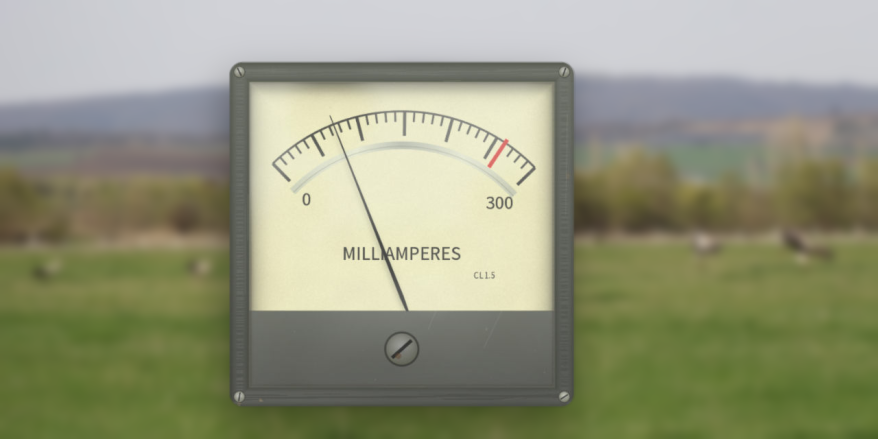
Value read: 75 (mA)
